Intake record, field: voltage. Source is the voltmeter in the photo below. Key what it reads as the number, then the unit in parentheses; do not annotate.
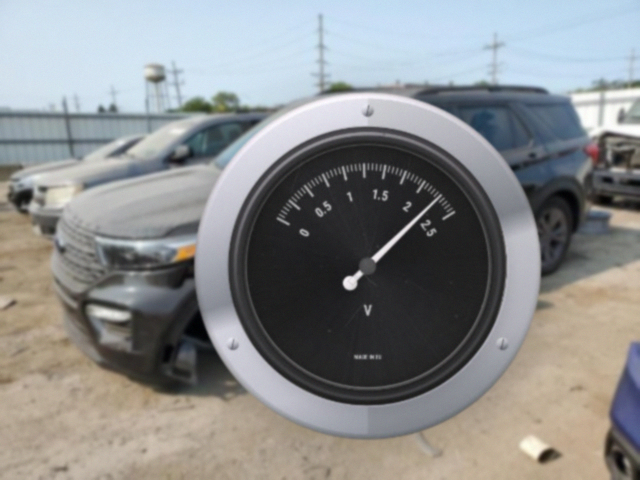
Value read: 2.25 (V)
